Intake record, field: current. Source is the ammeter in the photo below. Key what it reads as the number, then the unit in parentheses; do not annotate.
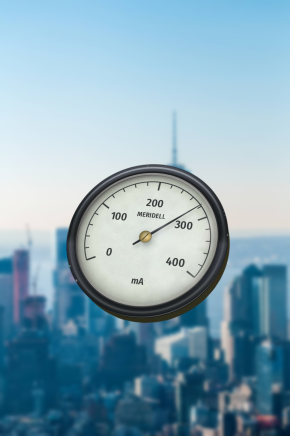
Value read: 280 (mA)
